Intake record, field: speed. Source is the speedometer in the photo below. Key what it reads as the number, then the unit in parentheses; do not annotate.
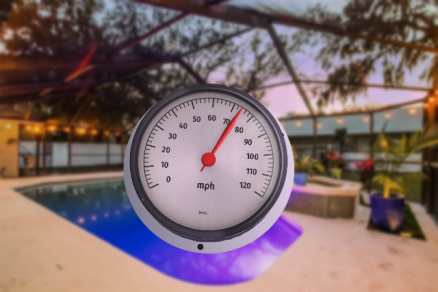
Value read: 74 (mph)
